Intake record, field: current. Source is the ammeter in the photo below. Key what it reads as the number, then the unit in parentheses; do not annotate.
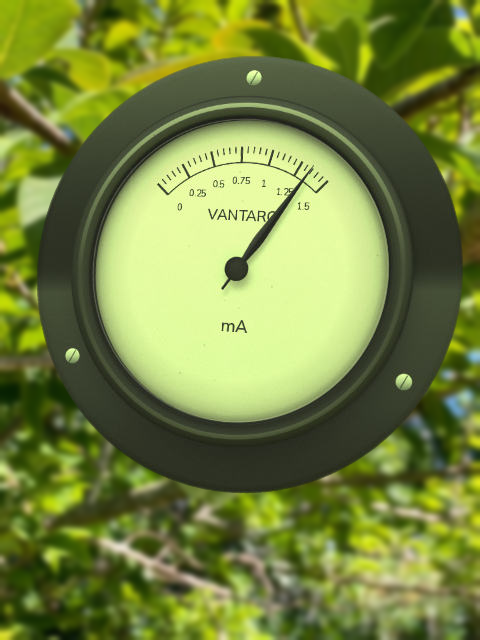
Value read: 1.35 (mA)
